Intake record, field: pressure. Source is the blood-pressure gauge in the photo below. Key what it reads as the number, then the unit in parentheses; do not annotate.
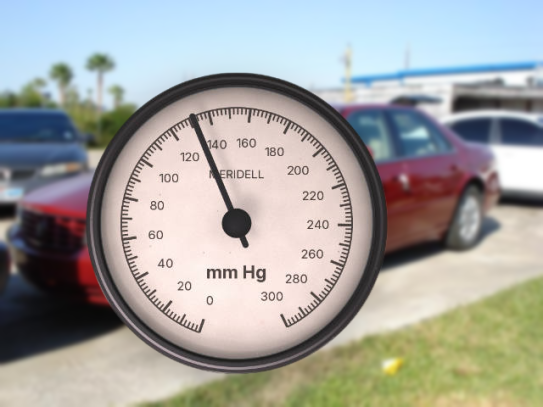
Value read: 132 (mmHg)
